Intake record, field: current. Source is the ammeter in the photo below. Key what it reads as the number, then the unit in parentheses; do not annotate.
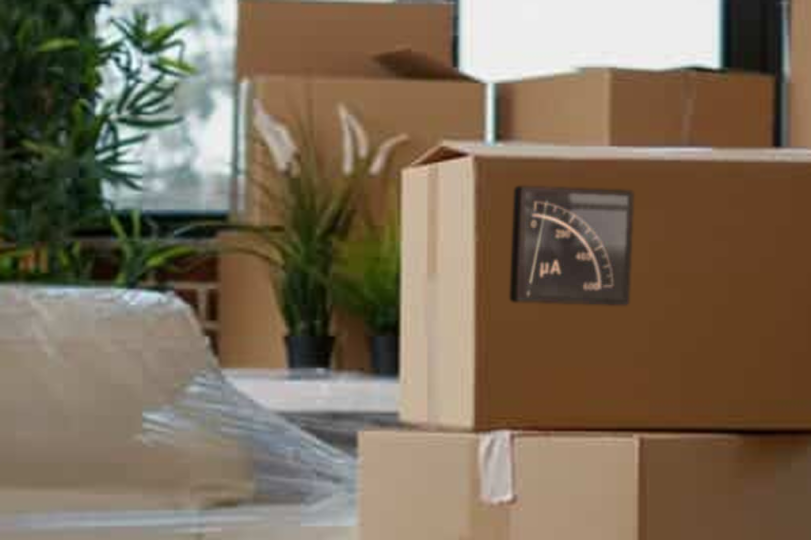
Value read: 50 (µA)
